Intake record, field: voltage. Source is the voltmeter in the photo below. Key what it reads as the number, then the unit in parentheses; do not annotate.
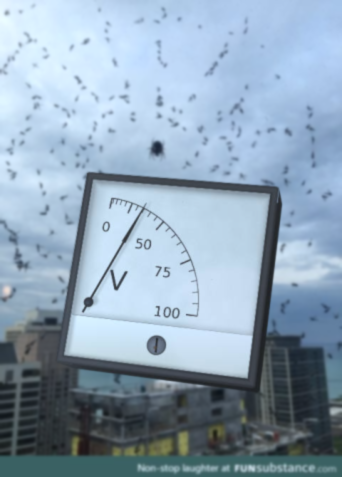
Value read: 35 (V)
